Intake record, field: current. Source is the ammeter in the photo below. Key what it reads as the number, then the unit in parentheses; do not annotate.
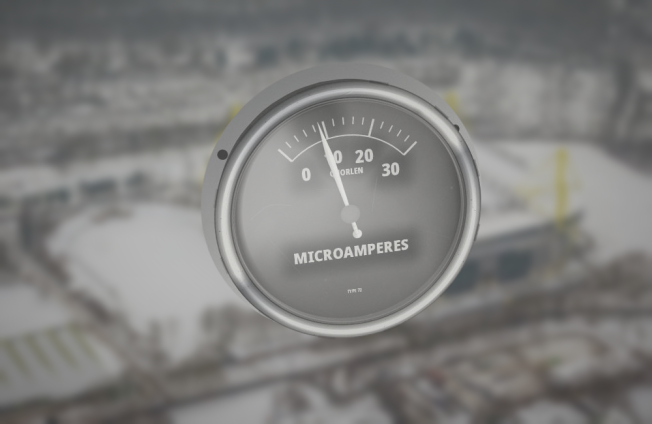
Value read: 9 (µA)
